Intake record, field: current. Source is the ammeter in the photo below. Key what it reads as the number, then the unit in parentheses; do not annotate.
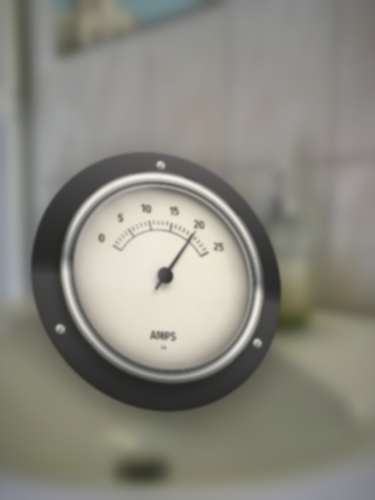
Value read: 20 (A)
